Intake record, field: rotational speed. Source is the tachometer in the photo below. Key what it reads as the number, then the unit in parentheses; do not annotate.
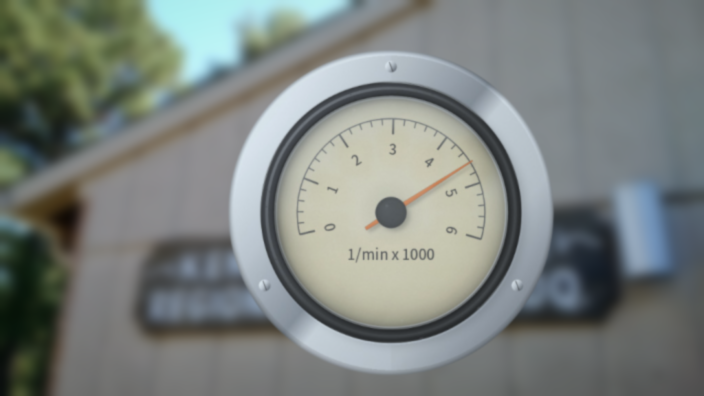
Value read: 4600 (rpm)
